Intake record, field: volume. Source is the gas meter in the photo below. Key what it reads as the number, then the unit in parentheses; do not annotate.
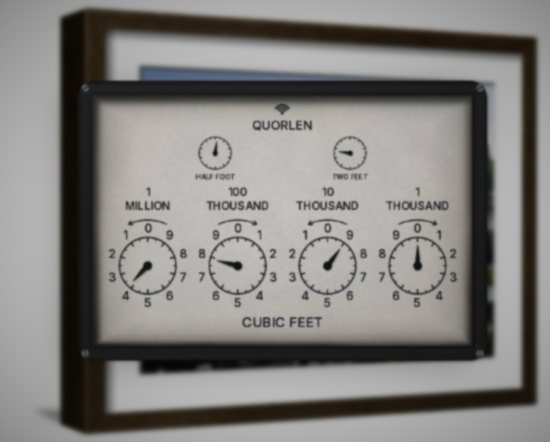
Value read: 379000 (ft³)
